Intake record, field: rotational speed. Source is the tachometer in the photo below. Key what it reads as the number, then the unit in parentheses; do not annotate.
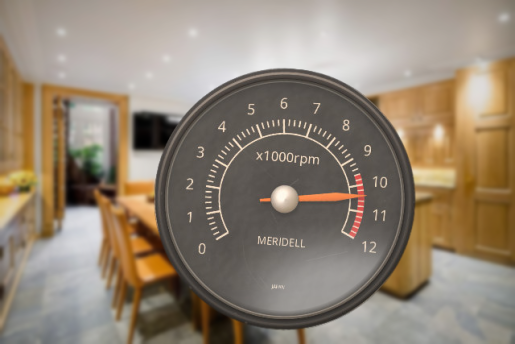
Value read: 10400 (rpm)
